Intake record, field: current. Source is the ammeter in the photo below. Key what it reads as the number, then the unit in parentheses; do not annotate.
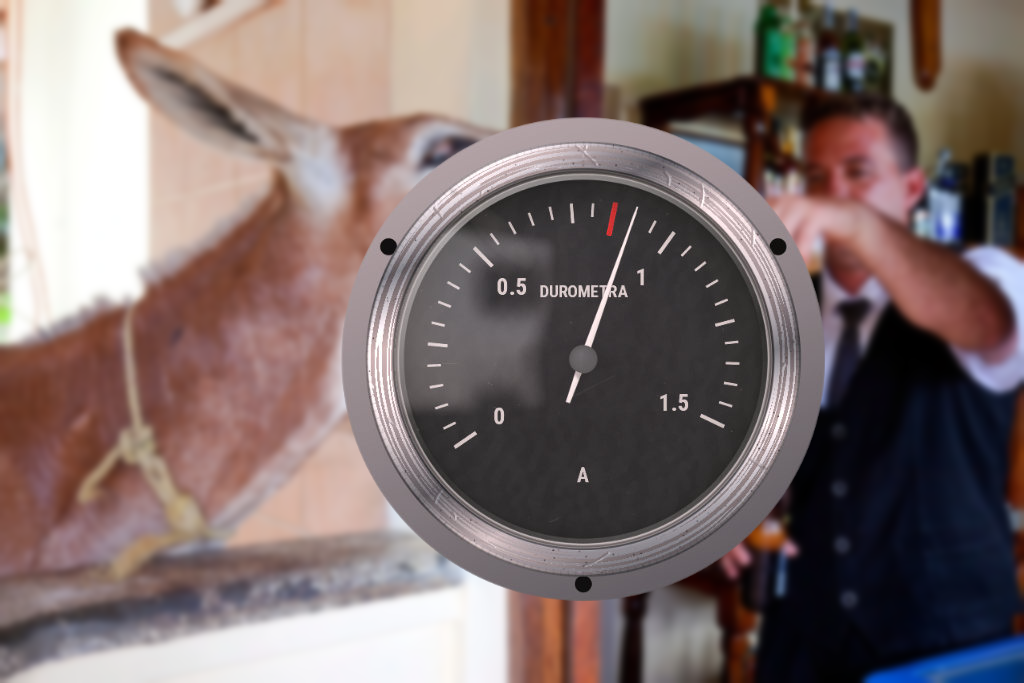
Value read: 0.9 (A)
